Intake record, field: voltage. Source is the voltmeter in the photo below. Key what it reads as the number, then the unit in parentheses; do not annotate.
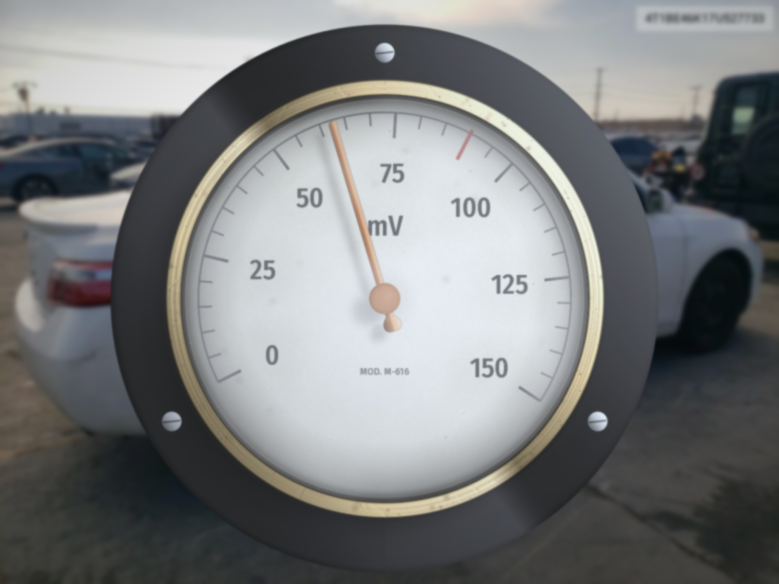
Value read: 62.5 (mV)
